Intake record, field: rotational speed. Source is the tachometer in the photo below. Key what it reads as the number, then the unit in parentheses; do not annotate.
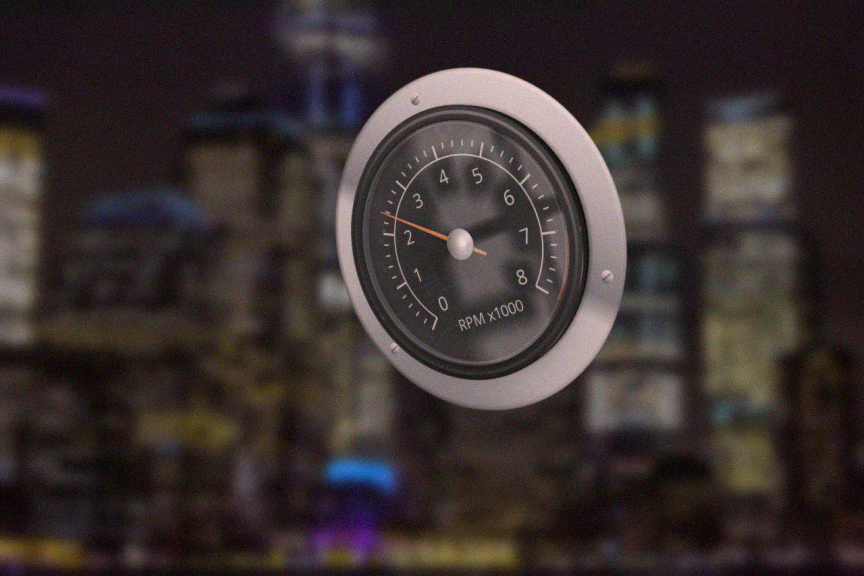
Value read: 2400 (rpm)
